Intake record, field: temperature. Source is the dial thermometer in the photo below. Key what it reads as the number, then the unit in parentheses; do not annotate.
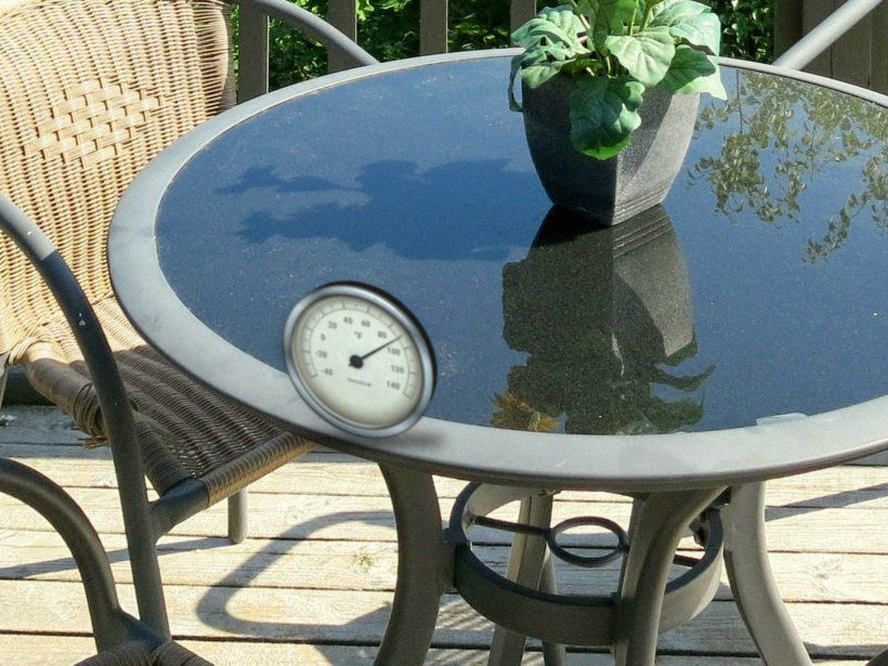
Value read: 90 (°F)
